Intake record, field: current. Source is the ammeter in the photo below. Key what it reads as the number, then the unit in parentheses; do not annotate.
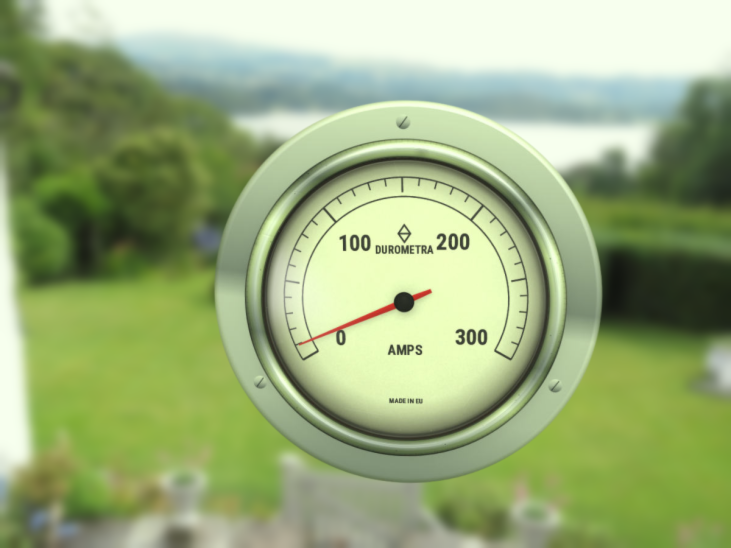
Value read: 10 (A)
